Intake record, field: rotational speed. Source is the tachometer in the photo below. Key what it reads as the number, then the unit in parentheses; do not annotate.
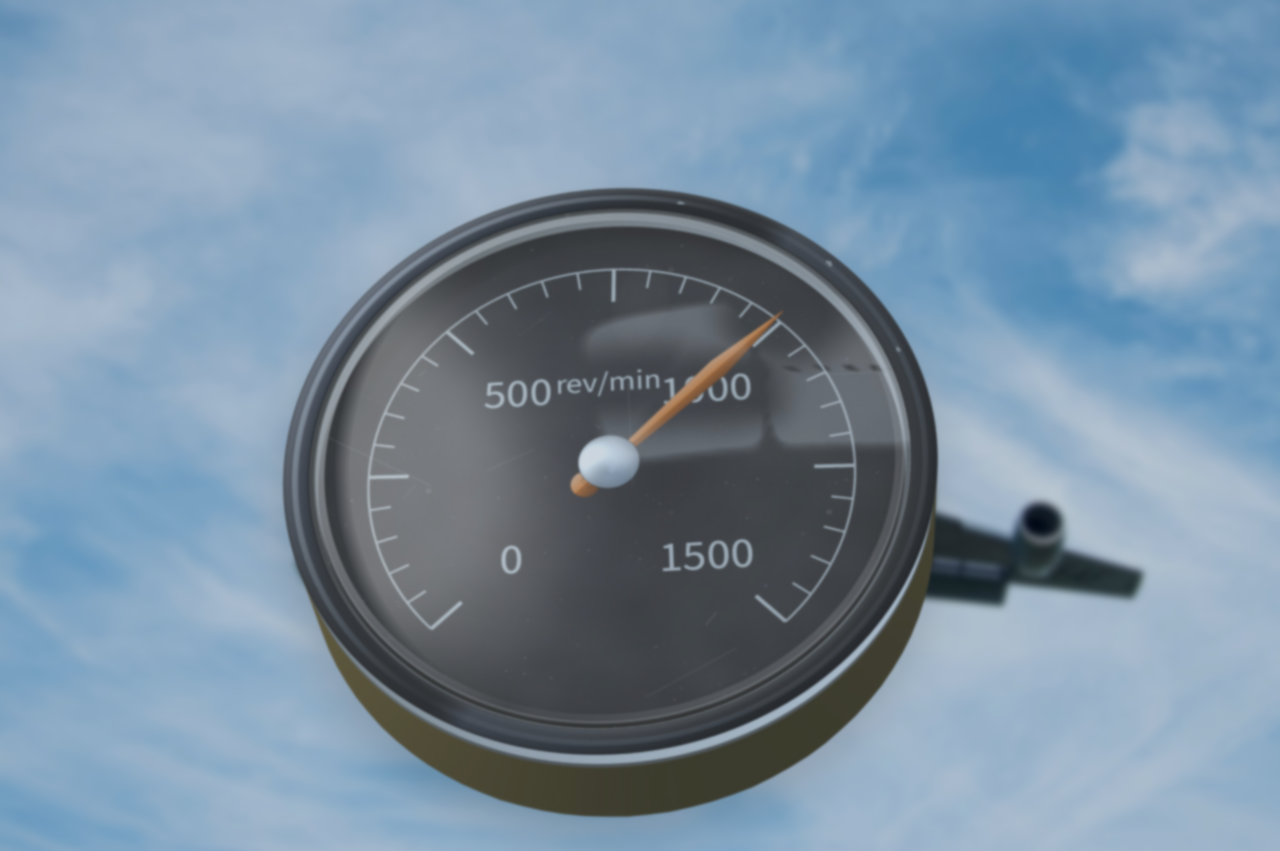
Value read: 1000 (rpm)
